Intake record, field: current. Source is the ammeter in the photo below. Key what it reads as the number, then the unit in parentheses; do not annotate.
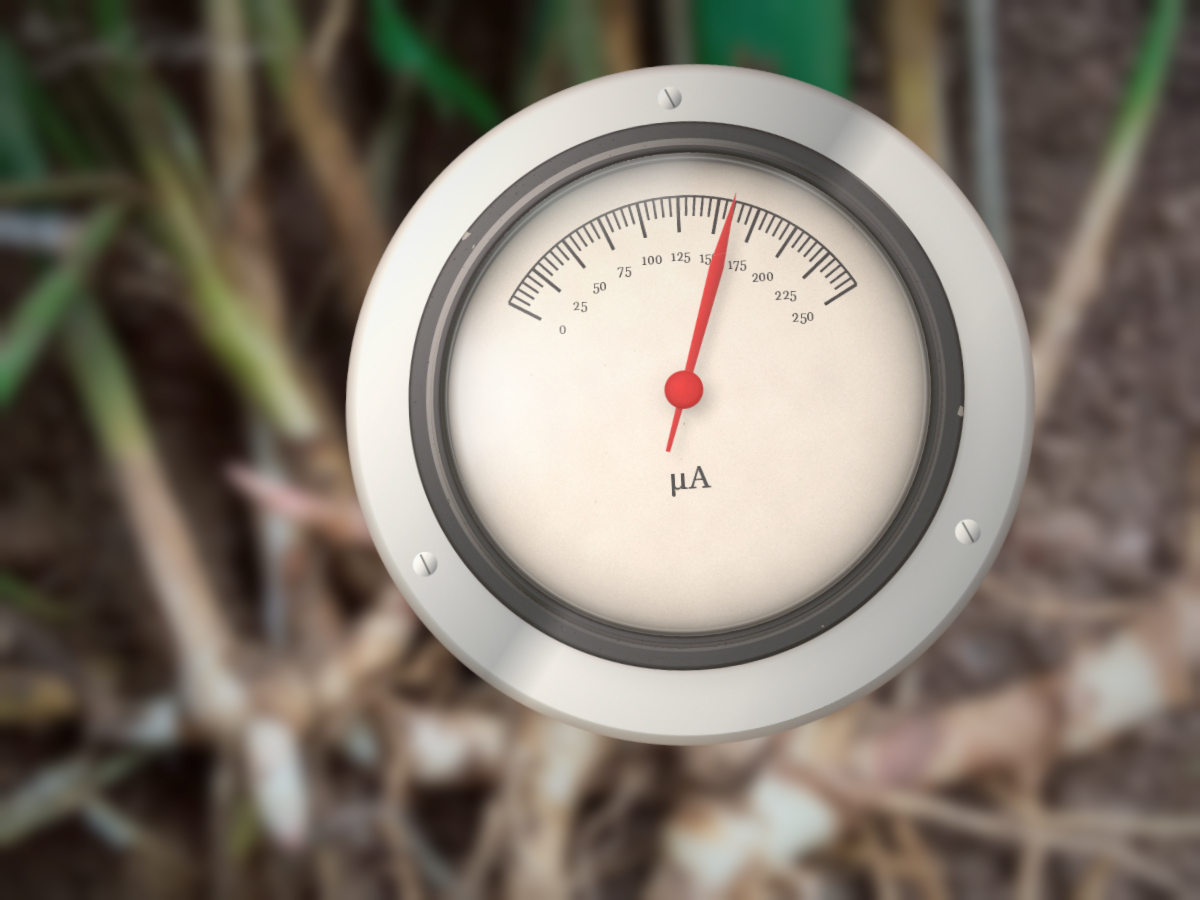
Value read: 160 (µA)
